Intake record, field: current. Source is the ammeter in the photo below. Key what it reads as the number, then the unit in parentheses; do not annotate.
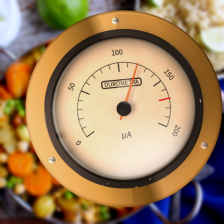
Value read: 120 (µA)
